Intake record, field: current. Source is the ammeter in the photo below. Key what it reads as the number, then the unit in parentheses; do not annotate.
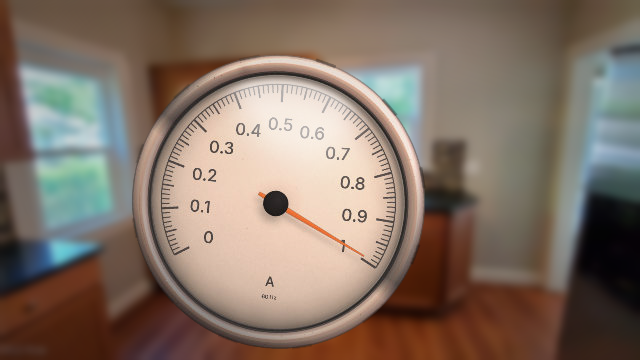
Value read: 0.99 (A)
